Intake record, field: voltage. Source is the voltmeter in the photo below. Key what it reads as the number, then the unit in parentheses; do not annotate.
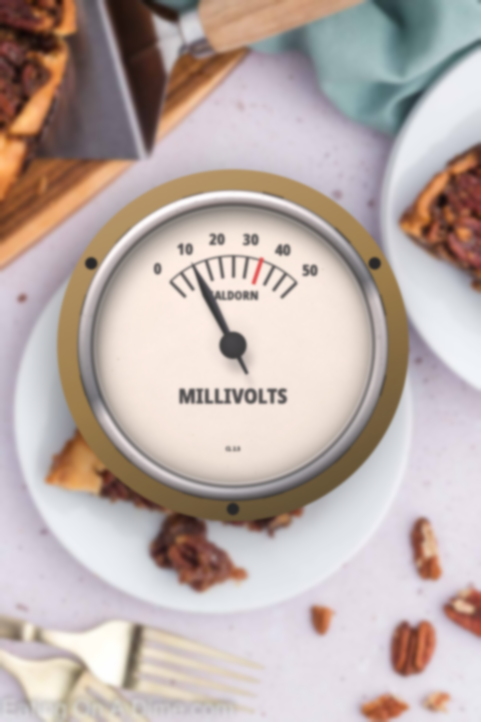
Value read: 10 (mV)
